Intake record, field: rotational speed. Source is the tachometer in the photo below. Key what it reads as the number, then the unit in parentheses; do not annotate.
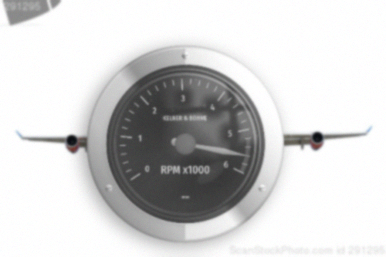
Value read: 5600 (rpm)
